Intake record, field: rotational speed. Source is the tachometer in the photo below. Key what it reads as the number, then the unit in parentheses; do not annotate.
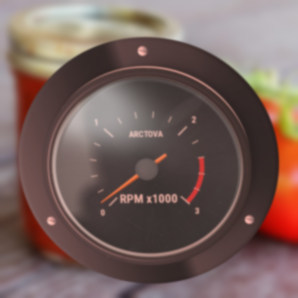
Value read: 100 (rpm)
